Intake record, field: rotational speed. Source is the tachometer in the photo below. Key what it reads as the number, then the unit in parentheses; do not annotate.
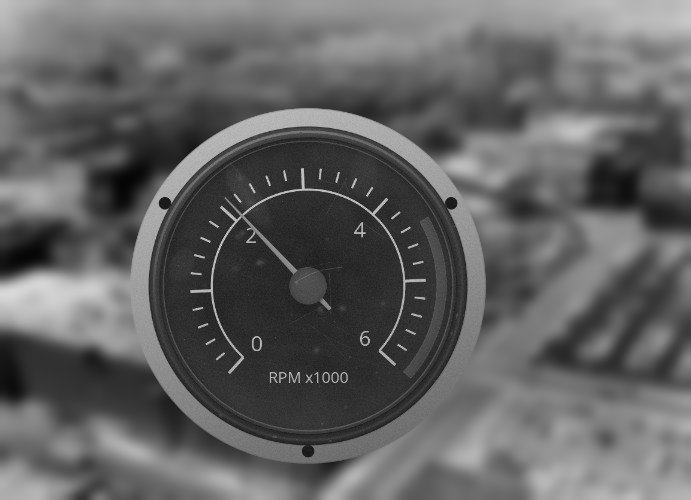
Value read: 2100 (rpm)
